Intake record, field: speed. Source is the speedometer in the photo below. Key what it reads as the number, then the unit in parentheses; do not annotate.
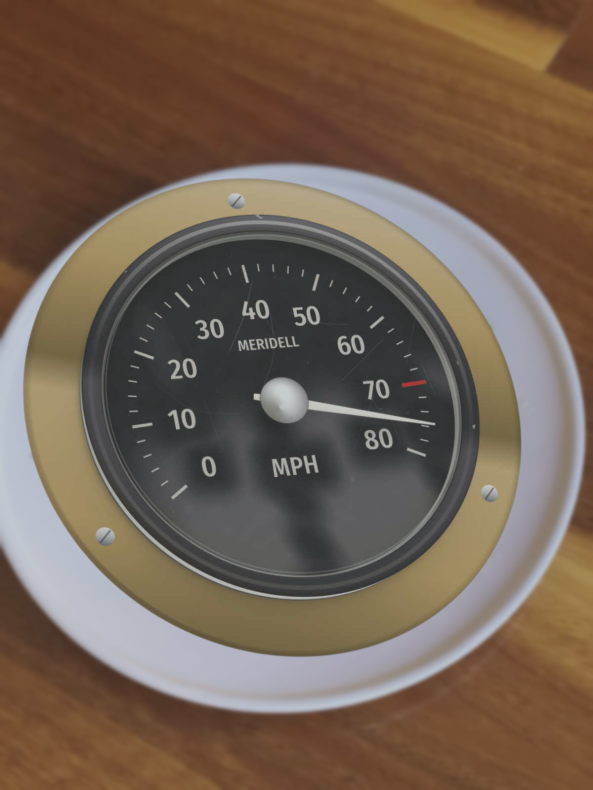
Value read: 76 (mph)
